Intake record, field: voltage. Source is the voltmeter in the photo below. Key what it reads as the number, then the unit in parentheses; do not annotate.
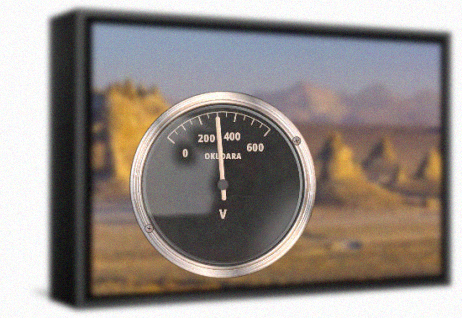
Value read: 300 (V)
